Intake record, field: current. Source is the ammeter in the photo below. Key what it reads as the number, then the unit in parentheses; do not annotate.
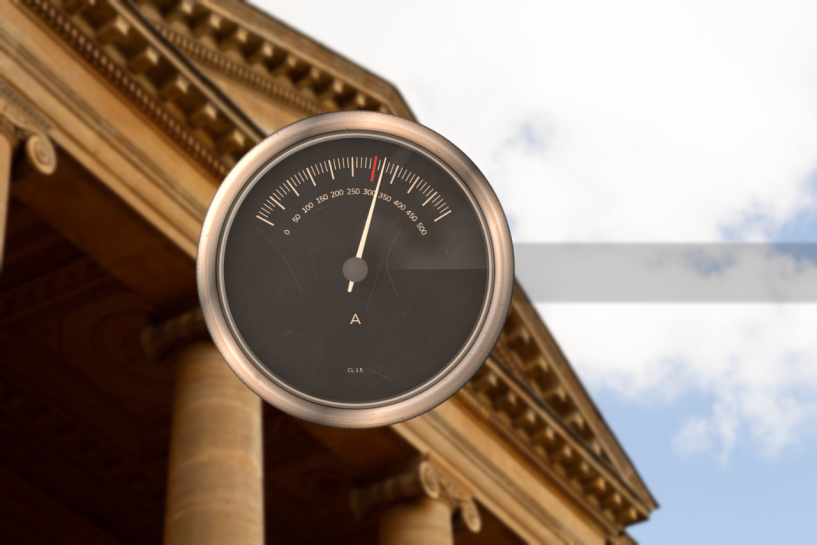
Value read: 320 (A)
